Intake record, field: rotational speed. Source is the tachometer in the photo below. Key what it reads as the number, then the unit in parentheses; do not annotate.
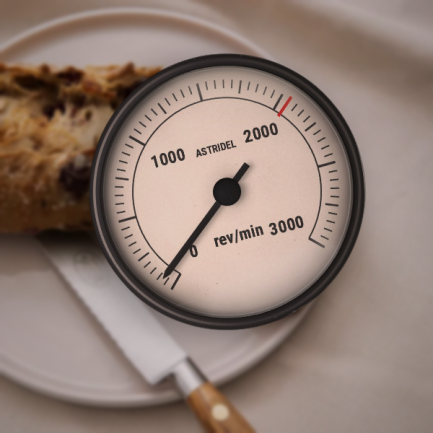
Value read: 75 (rpm)
